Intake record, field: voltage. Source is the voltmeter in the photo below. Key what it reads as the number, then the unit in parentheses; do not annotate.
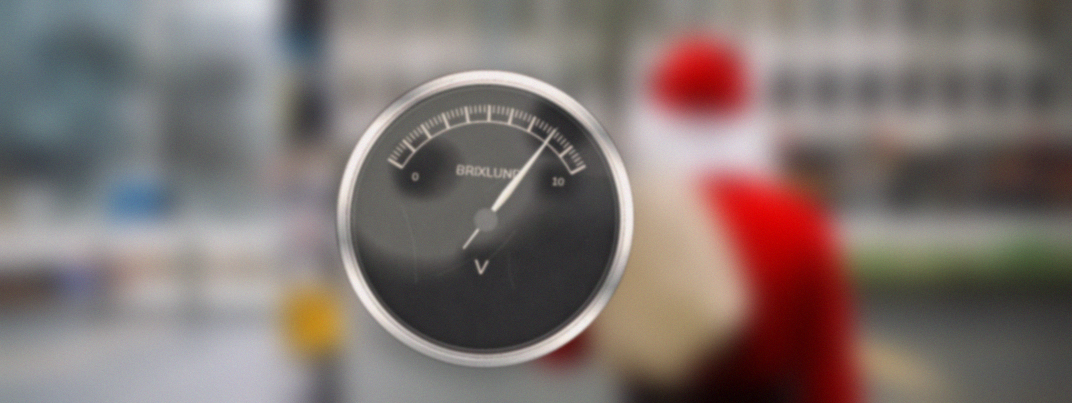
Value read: 8 (V)
